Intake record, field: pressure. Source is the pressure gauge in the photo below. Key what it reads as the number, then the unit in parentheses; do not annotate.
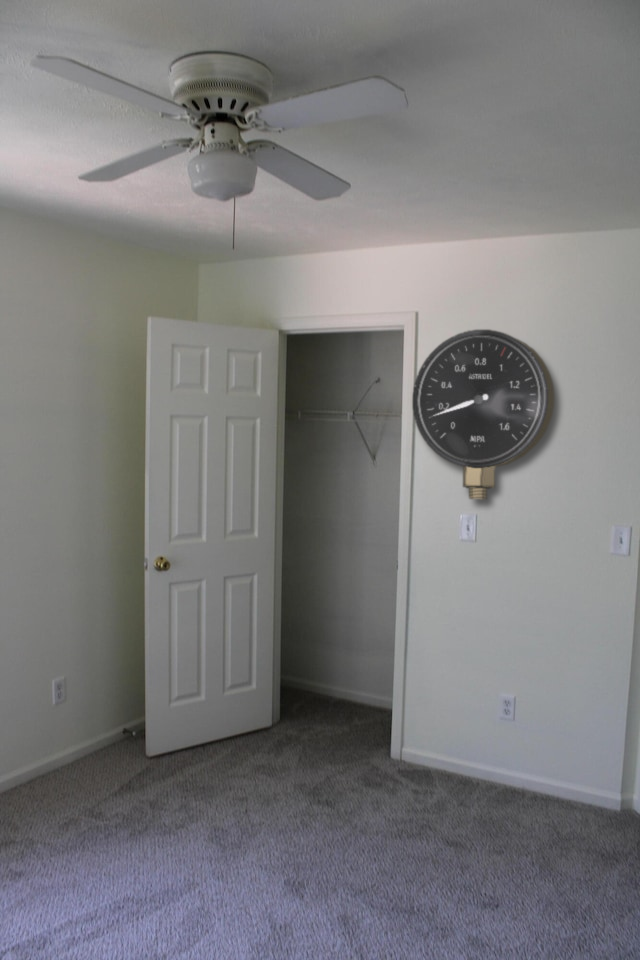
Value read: 0.15 (MPa)
